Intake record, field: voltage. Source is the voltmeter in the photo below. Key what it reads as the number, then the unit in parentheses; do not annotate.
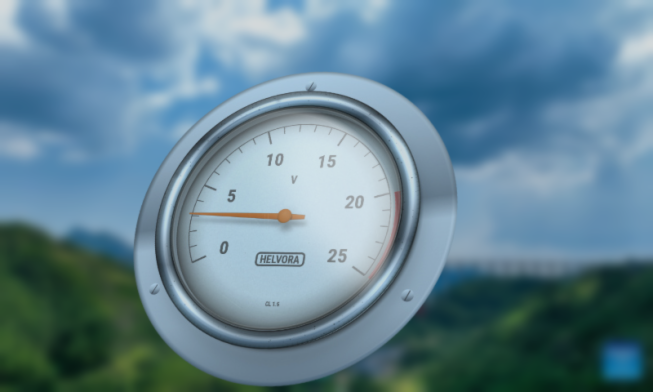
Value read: 3 (V)
